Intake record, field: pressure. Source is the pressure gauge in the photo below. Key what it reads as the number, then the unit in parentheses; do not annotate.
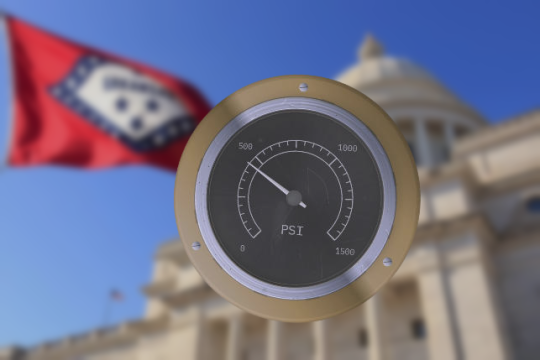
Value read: 450 (psi)
